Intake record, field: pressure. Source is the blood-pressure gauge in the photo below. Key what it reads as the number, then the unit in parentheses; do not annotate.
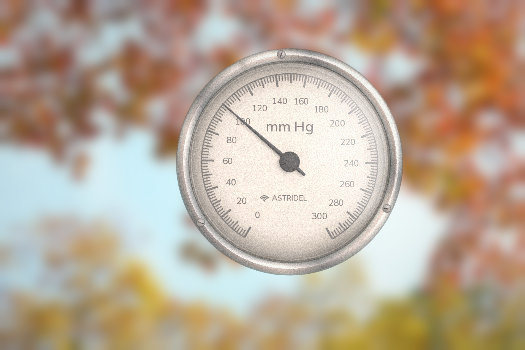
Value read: 100 (mmHg)
